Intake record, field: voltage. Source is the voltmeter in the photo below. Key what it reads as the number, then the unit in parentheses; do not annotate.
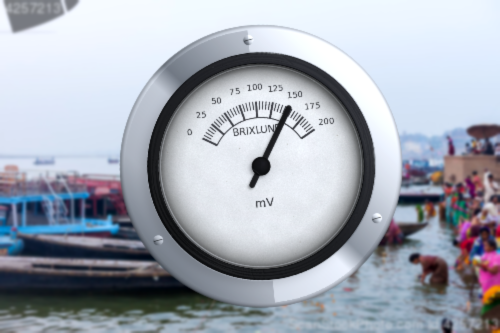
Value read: 150 (mV)
